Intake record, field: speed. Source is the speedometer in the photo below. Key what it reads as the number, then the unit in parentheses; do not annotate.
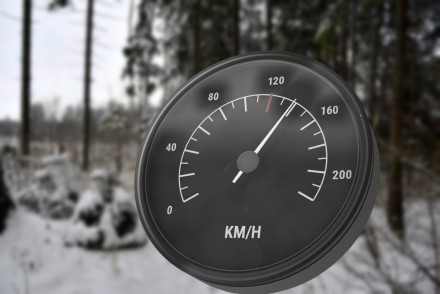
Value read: 140 (km/h)
